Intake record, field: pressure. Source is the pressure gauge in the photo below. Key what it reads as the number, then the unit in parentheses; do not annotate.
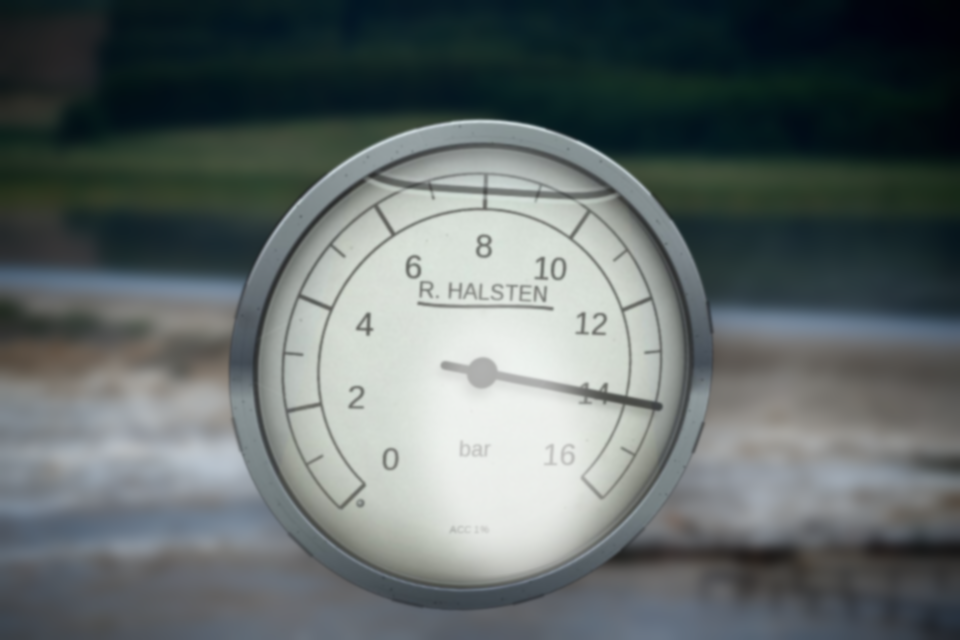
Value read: 14 (bar)
